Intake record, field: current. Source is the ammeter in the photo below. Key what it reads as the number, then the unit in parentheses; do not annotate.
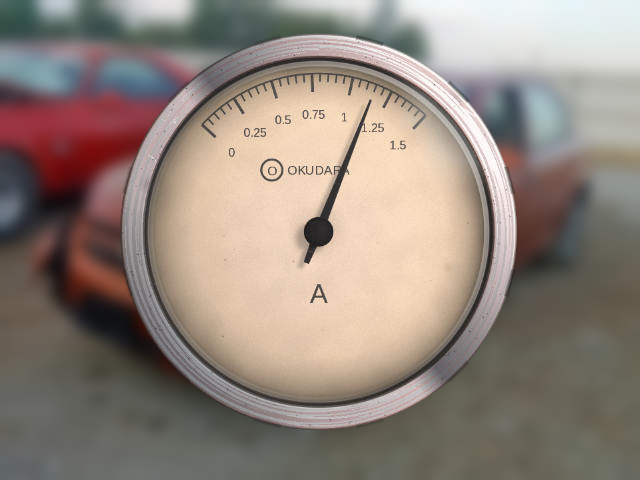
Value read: 1.15 (A)
